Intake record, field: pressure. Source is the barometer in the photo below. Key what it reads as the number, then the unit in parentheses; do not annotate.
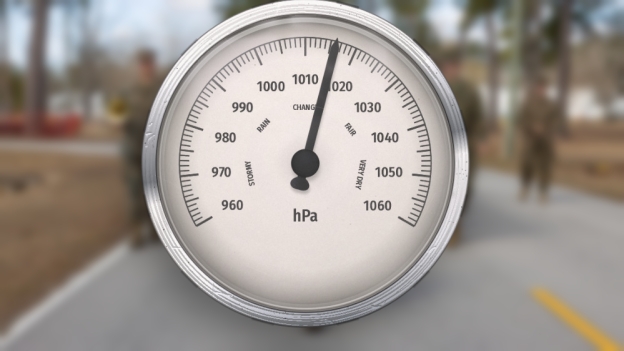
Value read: 1016 (hPa)
